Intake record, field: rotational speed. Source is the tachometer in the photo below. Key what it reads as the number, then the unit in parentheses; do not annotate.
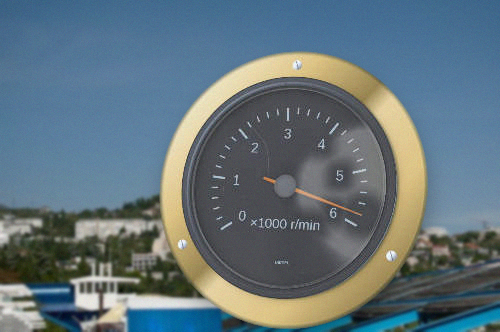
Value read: 5800 (rpm)
